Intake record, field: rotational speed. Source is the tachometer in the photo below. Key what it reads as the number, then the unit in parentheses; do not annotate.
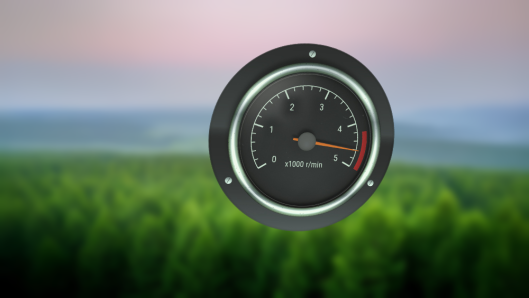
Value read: 4600 (rpm)
